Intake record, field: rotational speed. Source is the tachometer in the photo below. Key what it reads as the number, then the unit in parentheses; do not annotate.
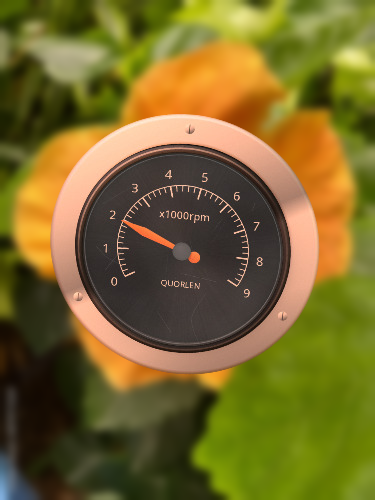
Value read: 2000 (rpm)
